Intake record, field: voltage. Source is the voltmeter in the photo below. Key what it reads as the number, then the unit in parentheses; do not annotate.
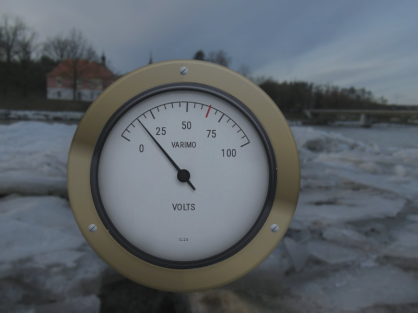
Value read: 15 (V)
